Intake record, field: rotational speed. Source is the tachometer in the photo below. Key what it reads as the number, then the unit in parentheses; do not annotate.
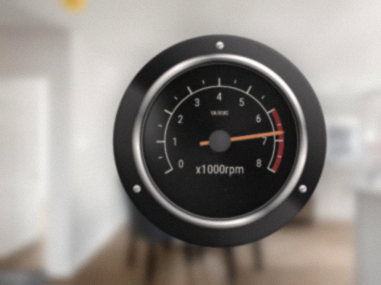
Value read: 6750 (rpm)
